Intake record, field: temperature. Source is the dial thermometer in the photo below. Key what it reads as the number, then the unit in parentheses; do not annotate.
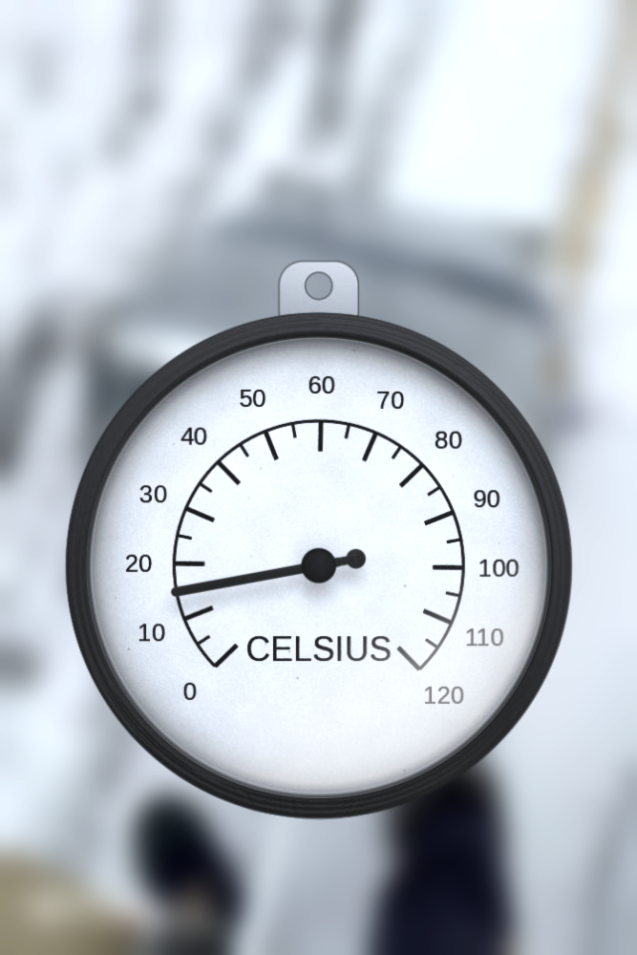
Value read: 15 (°C)
